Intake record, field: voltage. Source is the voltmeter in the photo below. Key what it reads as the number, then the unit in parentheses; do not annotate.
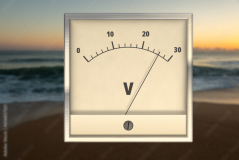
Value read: 26 (V)
